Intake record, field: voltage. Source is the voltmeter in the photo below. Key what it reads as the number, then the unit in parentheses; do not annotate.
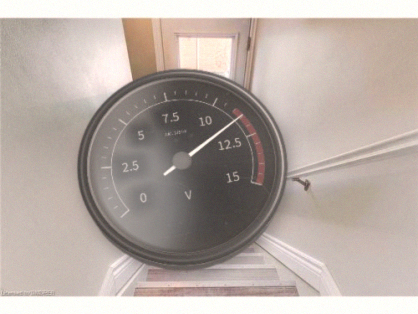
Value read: 11.5 (V)
